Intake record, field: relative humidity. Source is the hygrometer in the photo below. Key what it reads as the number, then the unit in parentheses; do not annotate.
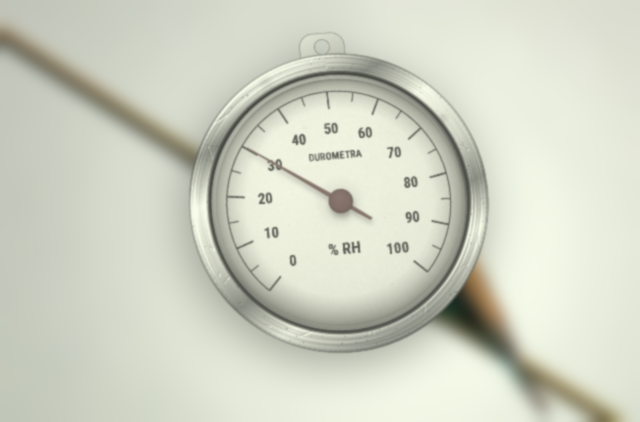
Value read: 30 (%)
